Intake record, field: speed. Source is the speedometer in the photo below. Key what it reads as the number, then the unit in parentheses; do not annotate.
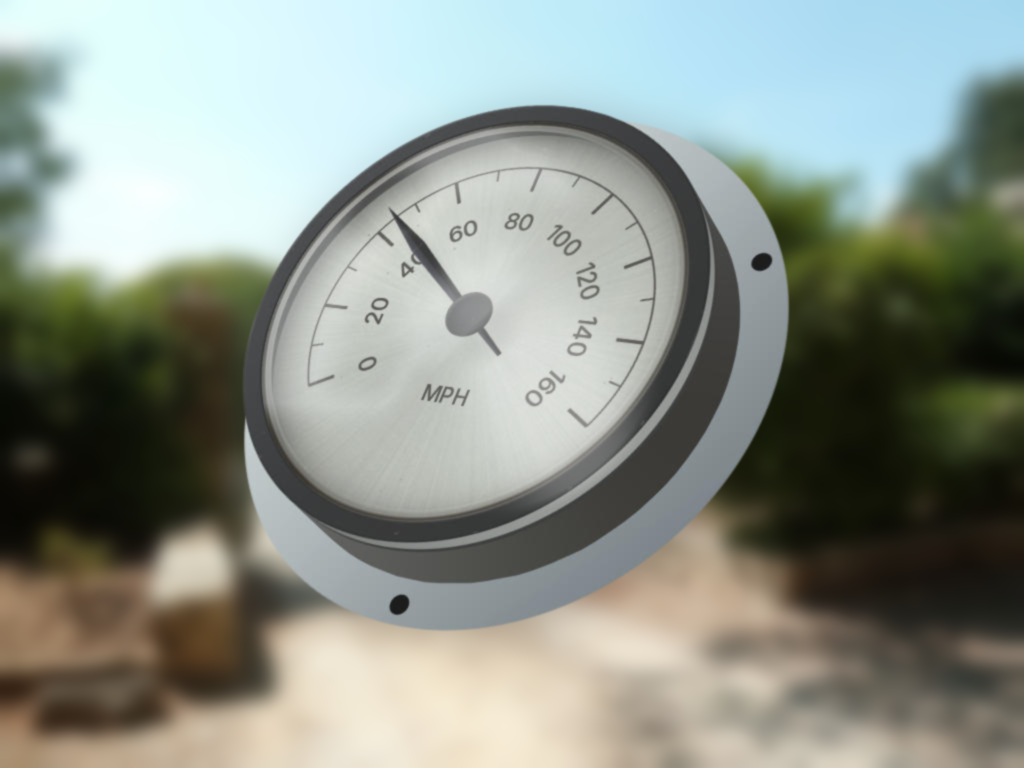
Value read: 45 (mph)
